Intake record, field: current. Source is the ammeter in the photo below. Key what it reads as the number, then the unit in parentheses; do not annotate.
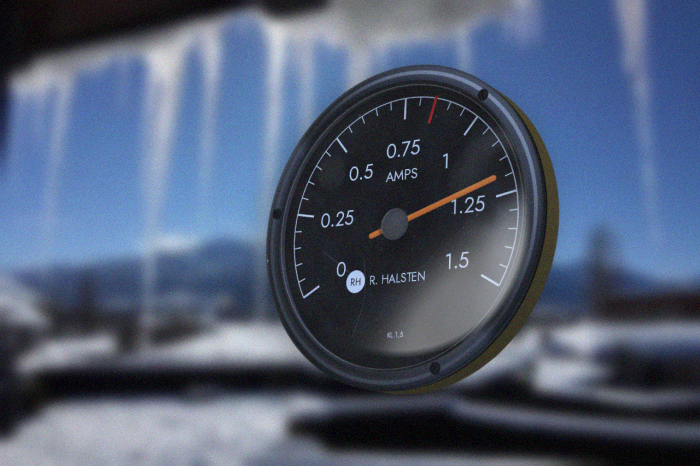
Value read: 1.2 (A)
